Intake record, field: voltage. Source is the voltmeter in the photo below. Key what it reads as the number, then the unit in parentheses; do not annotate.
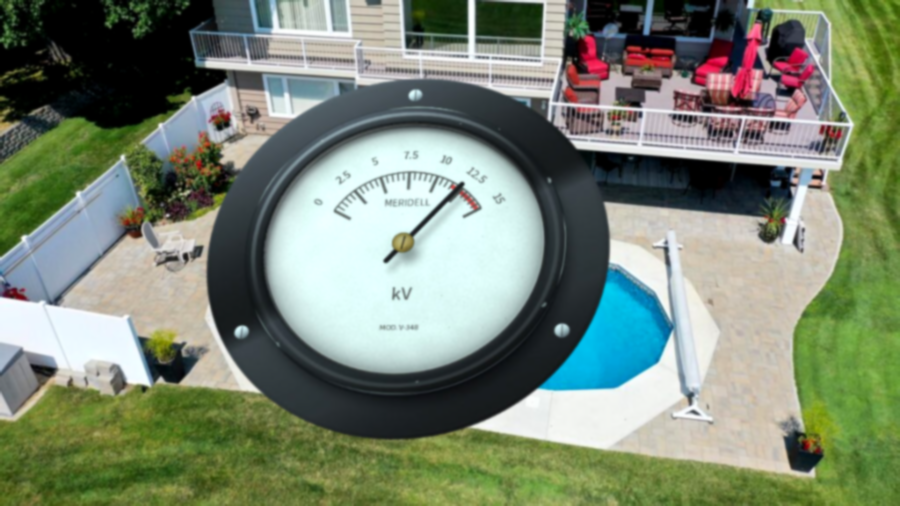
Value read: 12.5 (kV)
